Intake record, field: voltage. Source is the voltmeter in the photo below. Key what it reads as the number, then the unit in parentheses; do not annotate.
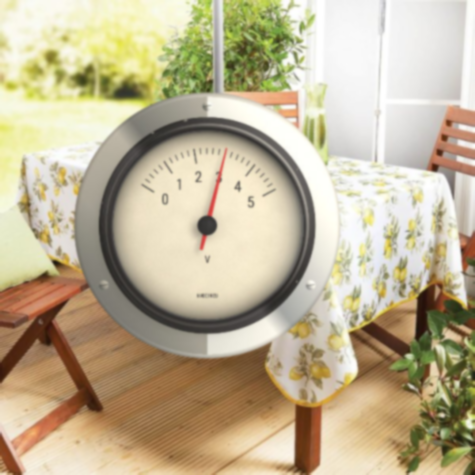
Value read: 3 (V)
